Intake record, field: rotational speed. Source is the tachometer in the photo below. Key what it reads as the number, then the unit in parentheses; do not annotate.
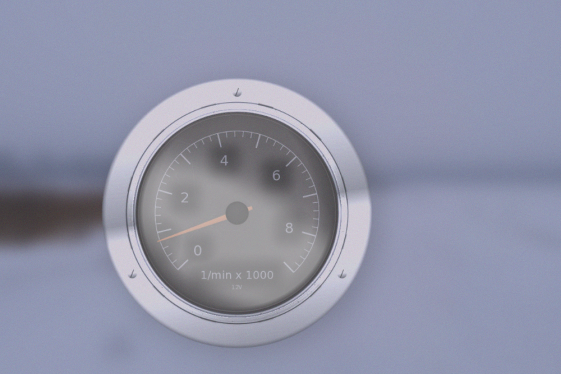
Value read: 800 (rpm)
